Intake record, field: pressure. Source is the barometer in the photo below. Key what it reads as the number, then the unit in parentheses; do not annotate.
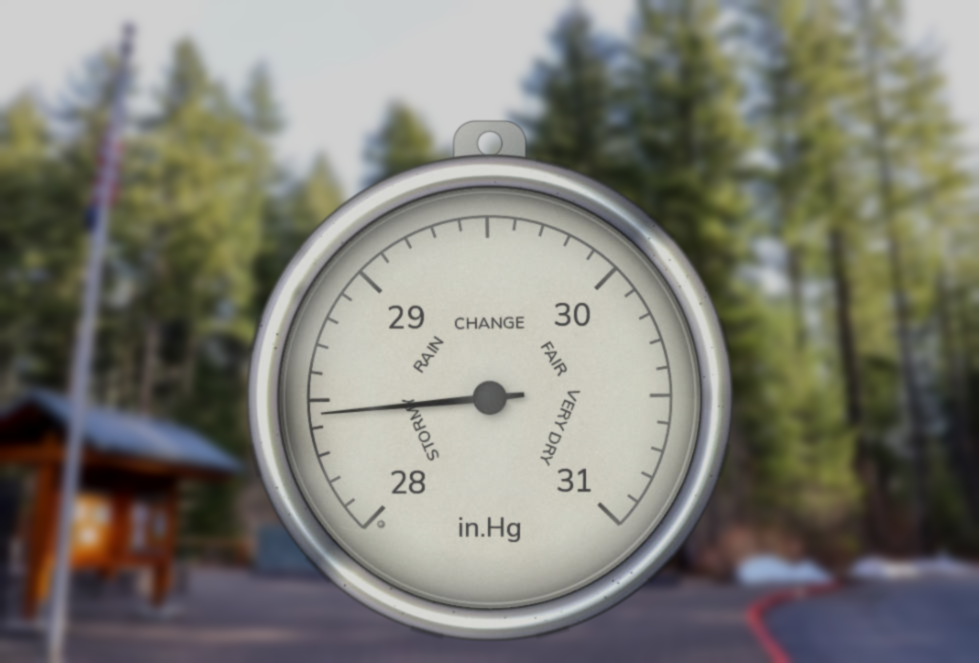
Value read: 28.45 (inHg)
